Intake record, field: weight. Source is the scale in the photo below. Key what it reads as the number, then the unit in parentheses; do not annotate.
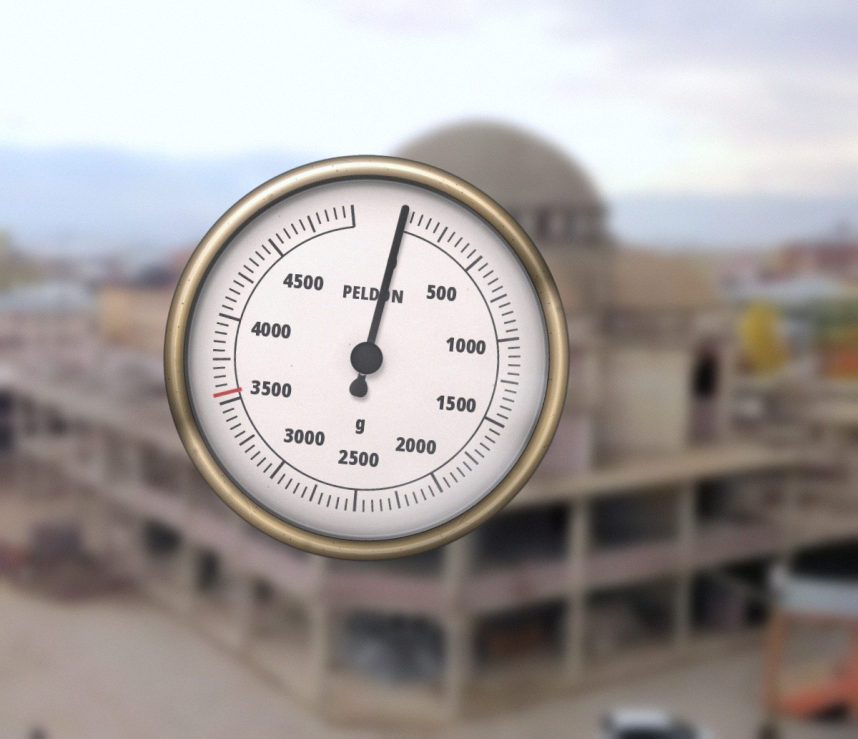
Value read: 0 (g)
